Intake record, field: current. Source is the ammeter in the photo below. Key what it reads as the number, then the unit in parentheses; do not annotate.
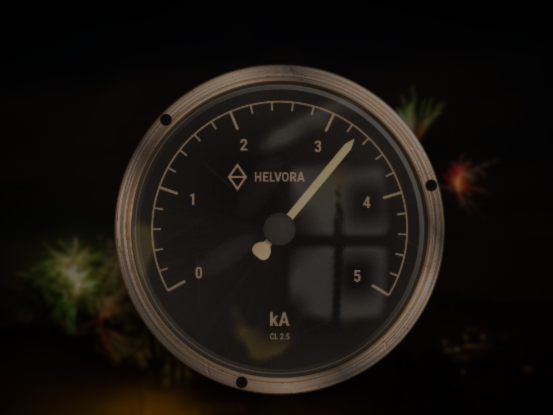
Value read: 3.3 (kA)
